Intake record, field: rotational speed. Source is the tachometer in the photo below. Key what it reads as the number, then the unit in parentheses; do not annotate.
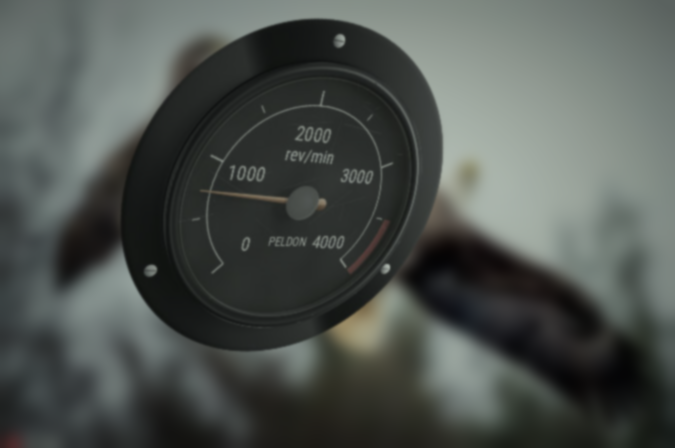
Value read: 750 (rpm)
